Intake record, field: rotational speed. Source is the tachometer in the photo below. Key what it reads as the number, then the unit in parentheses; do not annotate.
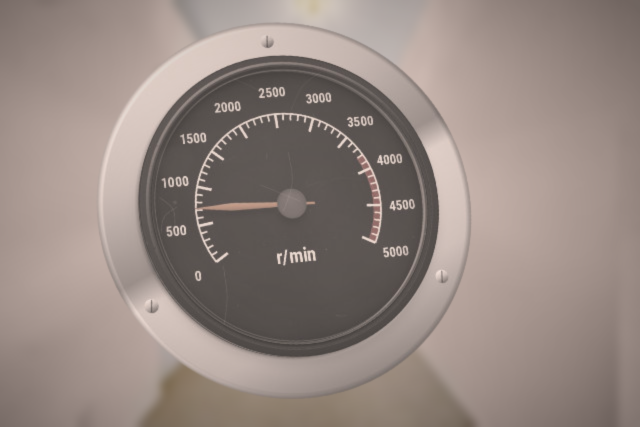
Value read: 700 (rpm)
